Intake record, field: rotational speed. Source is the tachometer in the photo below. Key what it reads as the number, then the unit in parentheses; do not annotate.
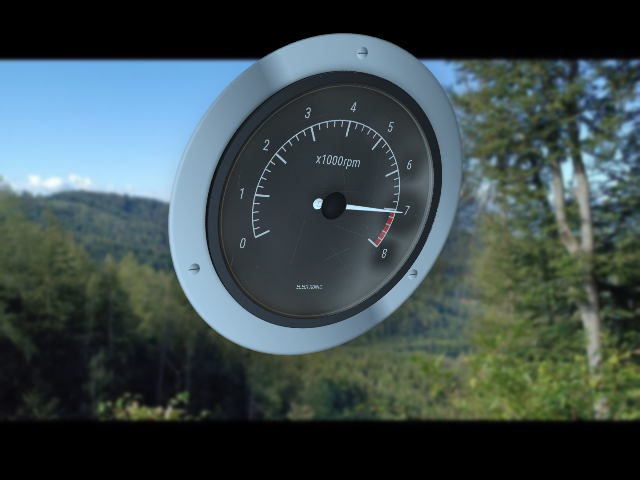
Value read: 7000 (rpm)
